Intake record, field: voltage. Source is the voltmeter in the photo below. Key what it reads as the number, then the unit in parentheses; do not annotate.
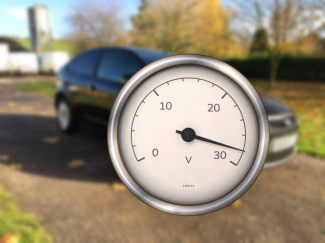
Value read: 28 (V)
